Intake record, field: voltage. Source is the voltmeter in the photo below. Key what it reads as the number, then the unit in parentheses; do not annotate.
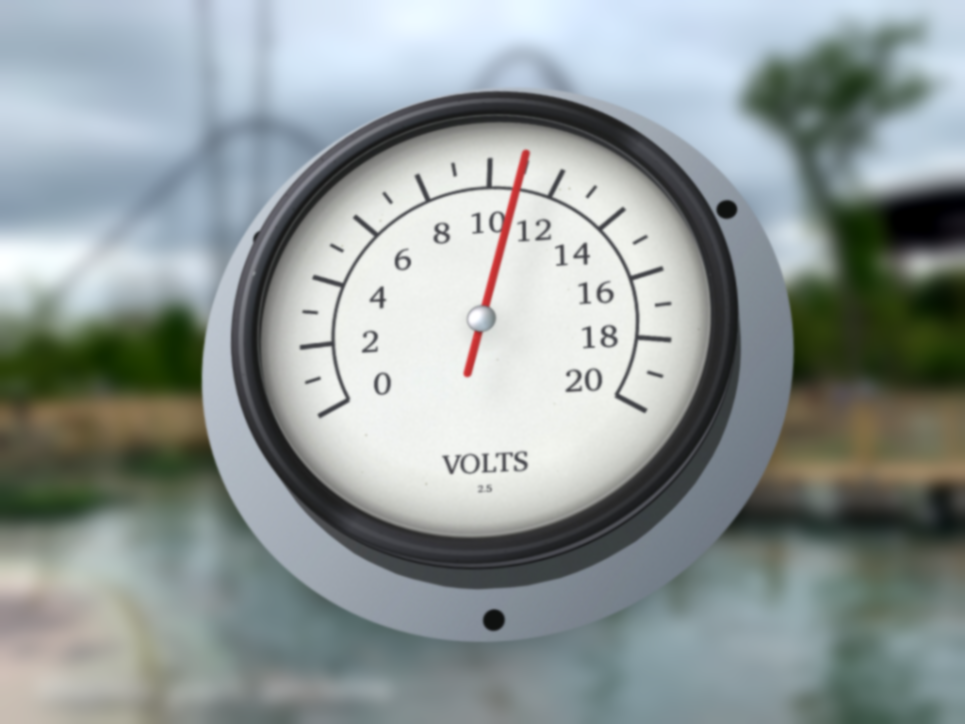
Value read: 11 (V)
